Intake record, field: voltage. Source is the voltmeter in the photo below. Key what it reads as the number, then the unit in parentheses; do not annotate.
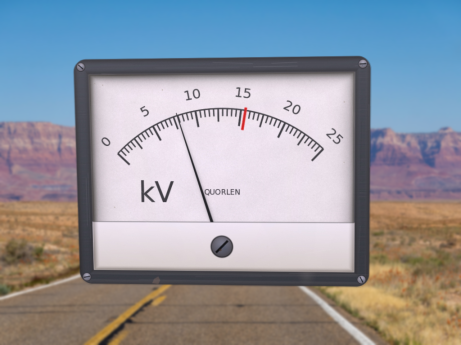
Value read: 8 (kV)
